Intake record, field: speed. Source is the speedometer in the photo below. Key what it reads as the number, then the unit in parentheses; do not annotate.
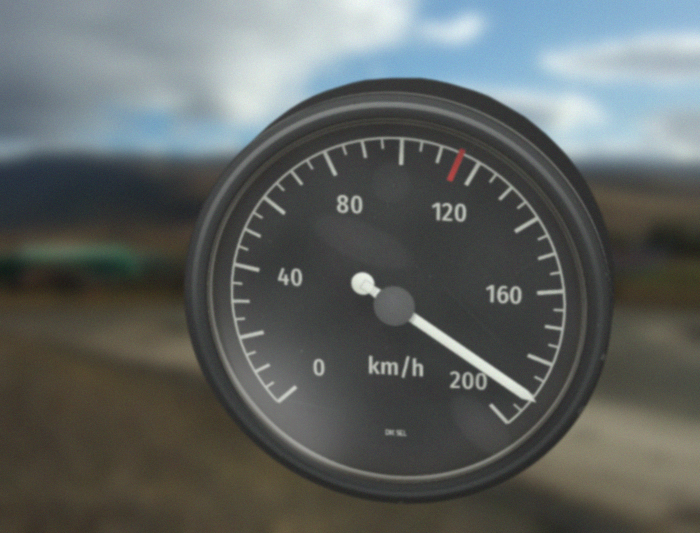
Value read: 190 (km/h)
